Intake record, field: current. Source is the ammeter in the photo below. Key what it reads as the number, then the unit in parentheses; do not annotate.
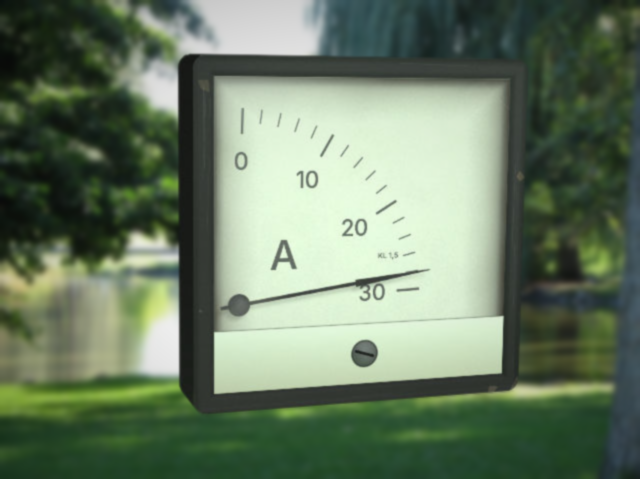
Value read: 28 (A)
